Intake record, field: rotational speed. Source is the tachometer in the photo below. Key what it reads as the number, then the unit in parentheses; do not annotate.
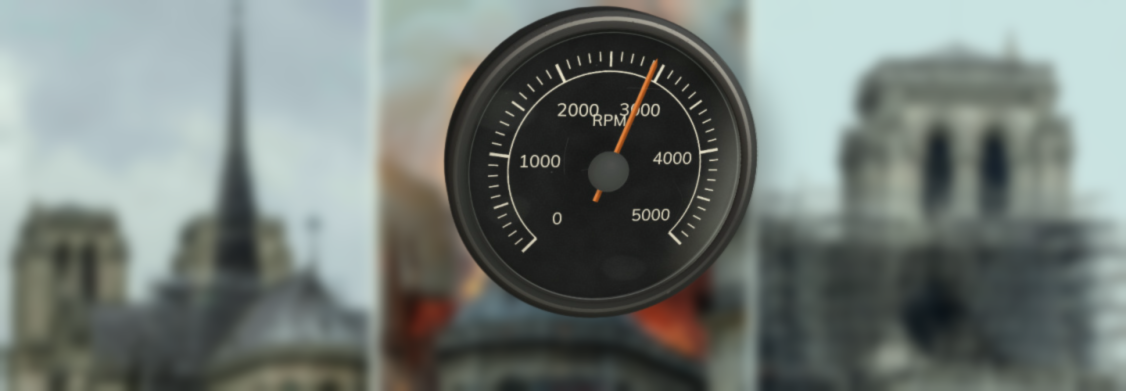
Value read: 2900 (rpm)
